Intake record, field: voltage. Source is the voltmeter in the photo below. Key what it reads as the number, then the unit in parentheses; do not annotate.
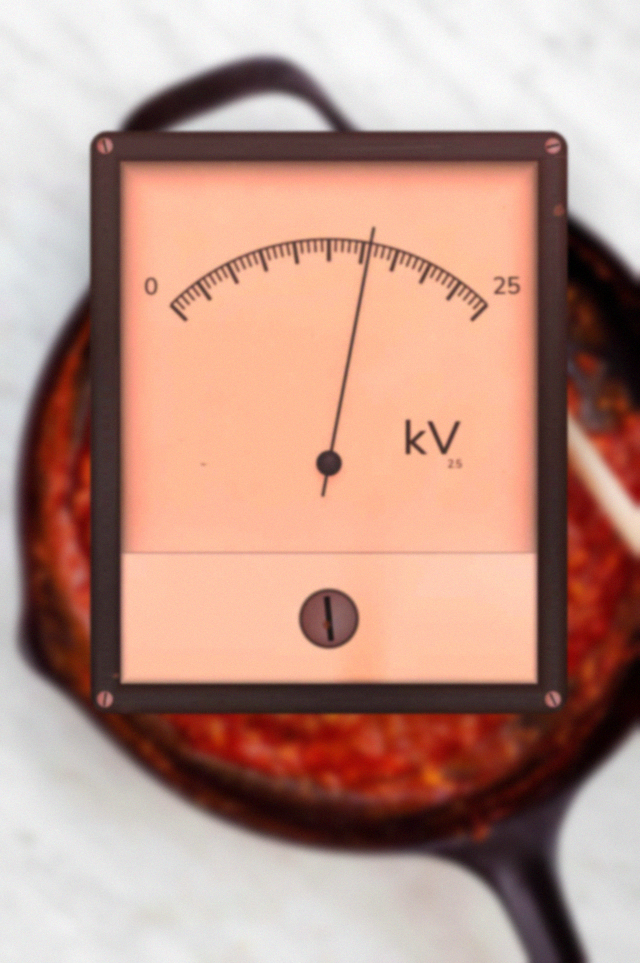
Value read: 15.5 (kV)
